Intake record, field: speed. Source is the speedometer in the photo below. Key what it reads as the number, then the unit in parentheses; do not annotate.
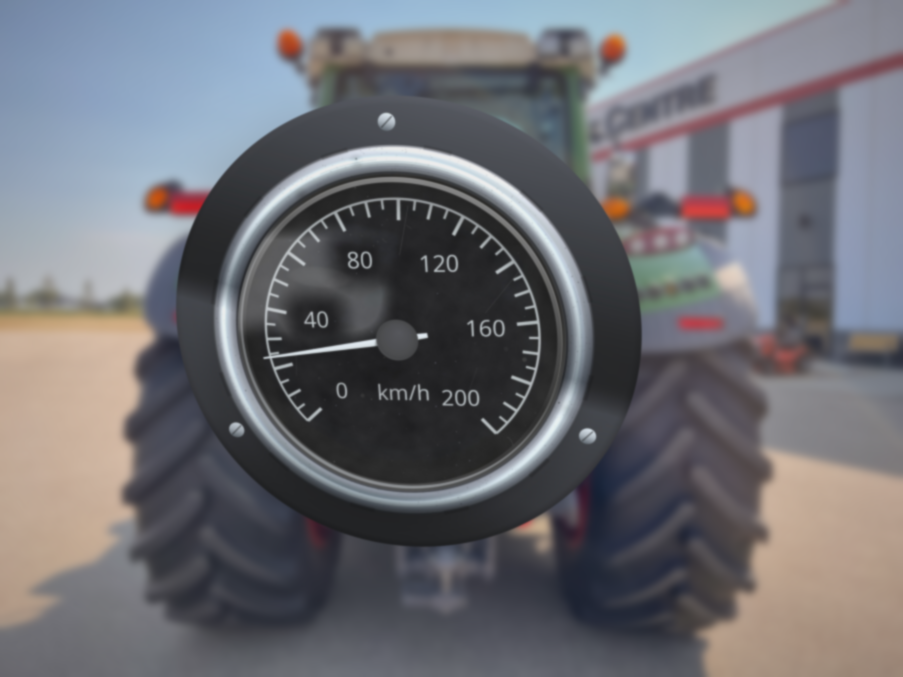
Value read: 25 (km/h)
